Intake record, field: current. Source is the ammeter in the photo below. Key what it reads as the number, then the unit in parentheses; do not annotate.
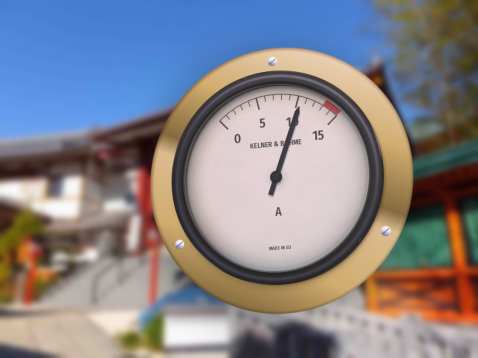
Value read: 10.5 (A)
